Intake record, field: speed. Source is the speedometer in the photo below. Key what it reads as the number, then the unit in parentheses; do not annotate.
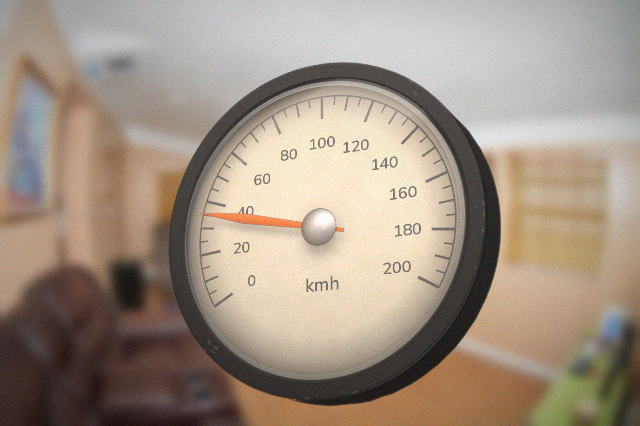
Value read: 35 (km/h)
